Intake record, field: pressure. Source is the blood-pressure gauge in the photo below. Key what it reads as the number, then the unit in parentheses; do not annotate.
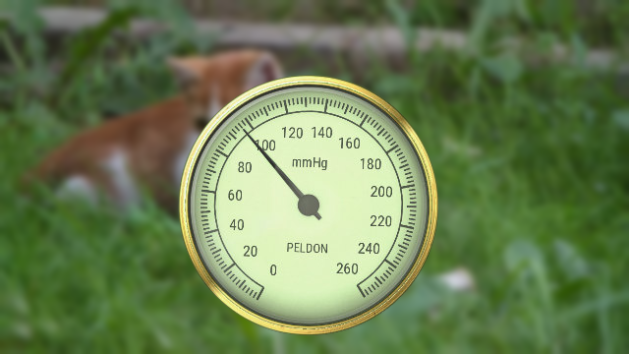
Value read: 96 (mmHg)
